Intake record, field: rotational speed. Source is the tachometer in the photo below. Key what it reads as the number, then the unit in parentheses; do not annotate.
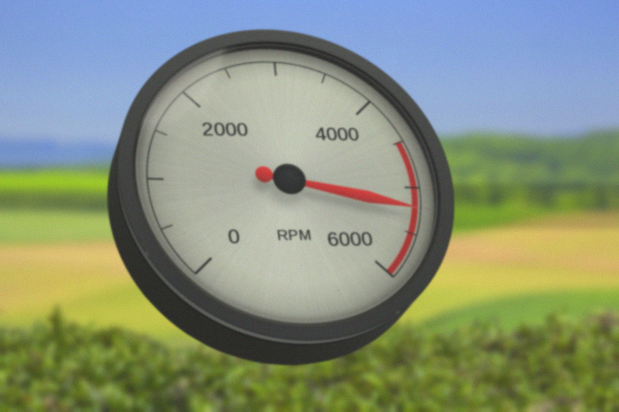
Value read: 5250 (rpm)
